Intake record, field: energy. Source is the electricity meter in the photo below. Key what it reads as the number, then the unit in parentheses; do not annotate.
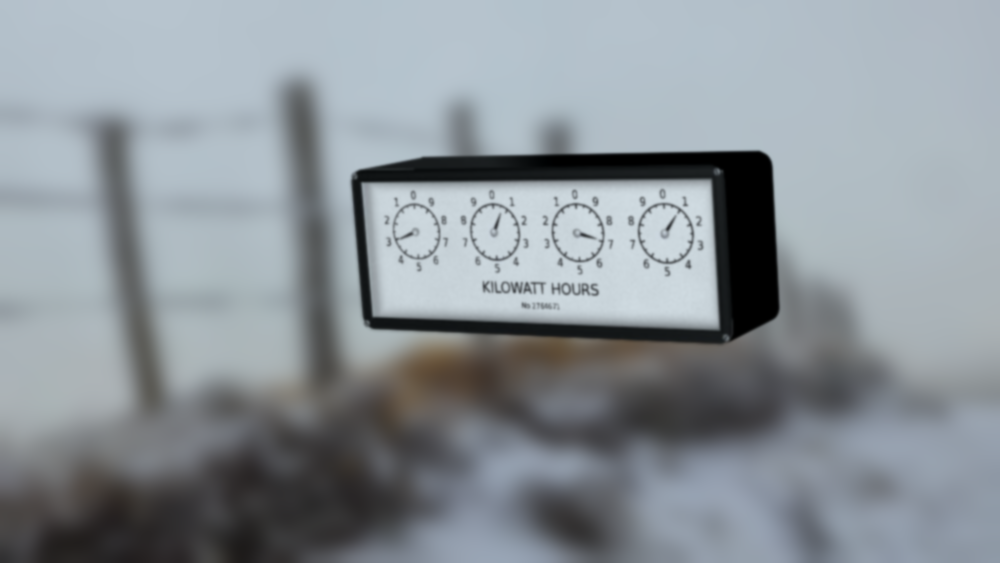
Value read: 3071 (kWh)
